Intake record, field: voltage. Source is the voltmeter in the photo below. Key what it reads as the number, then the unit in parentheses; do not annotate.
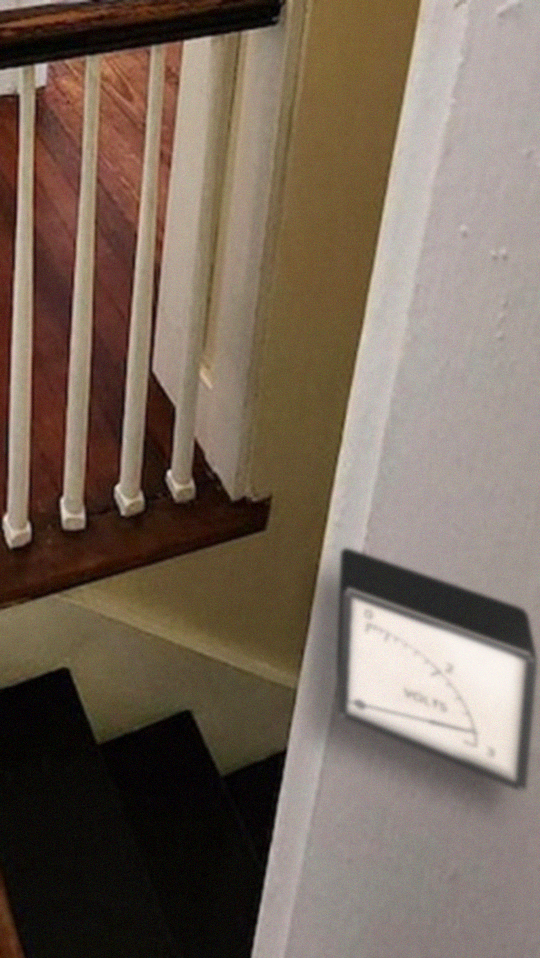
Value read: 2.8 (V)
